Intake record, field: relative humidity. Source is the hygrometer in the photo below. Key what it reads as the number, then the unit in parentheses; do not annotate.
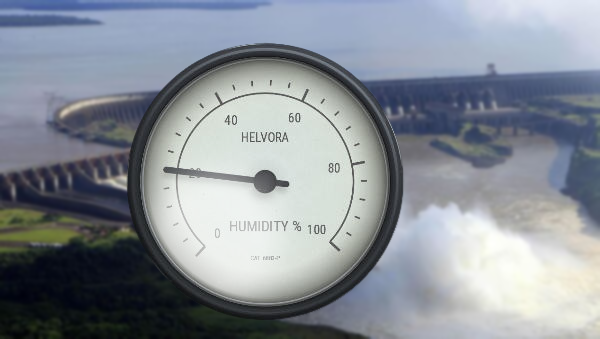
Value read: 20 (%)
